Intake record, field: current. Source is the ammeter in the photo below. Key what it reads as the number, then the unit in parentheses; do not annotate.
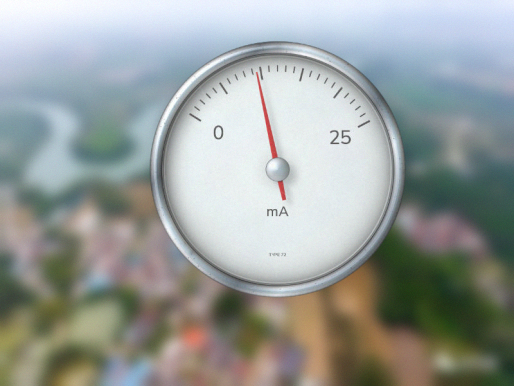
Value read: 9.5 (mA)
